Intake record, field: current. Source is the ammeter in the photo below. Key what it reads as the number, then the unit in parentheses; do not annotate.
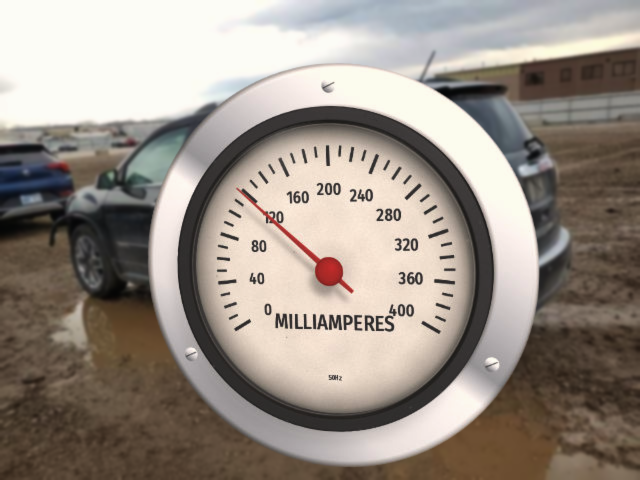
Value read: 120 (mA)
